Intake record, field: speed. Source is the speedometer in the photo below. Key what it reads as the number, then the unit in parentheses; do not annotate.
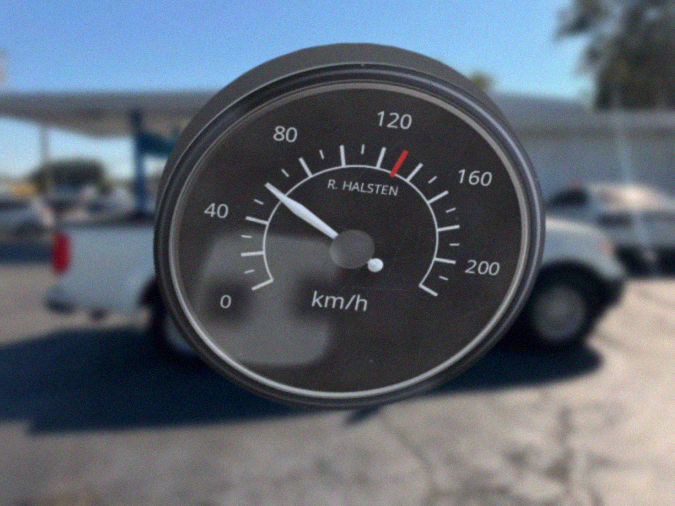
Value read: 60 (km/h)
